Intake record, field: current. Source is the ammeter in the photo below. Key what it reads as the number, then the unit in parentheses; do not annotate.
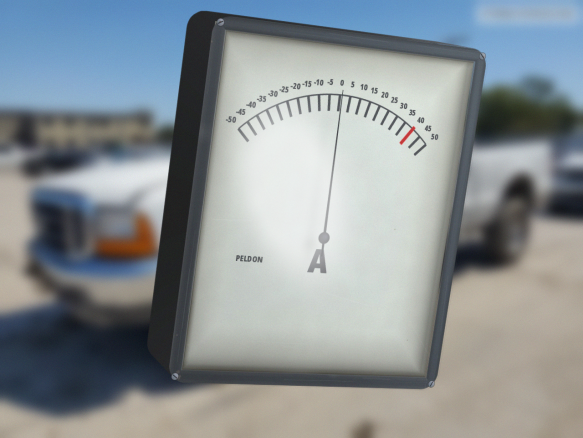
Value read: 0 (A)
